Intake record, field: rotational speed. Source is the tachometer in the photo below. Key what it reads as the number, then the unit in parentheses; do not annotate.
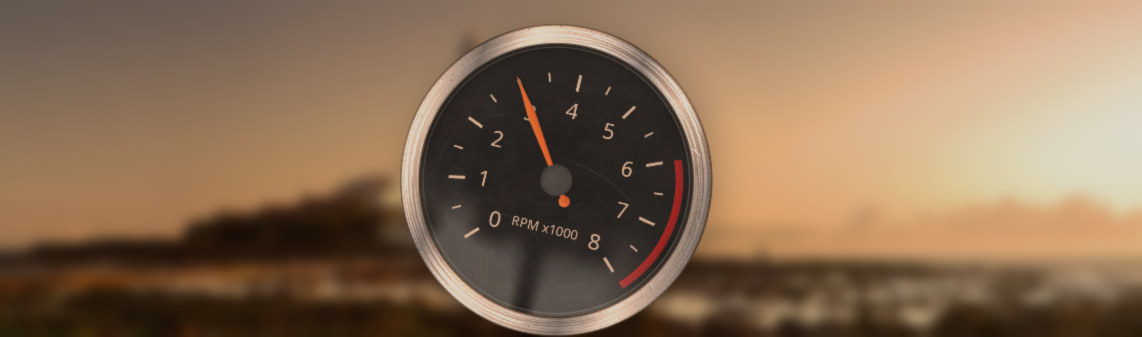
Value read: 3000 (rpm)
